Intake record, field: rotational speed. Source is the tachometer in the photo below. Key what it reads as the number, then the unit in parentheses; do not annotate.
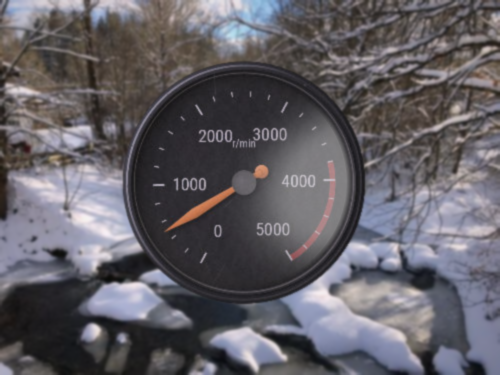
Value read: 500 (rpm)
